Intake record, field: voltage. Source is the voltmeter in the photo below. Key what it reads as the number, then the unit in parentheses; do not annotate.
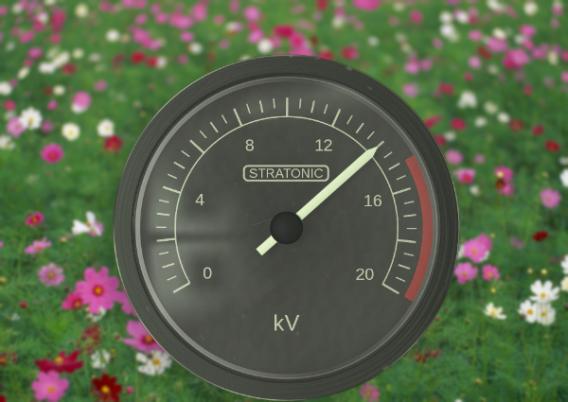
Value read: 14 (kV)
